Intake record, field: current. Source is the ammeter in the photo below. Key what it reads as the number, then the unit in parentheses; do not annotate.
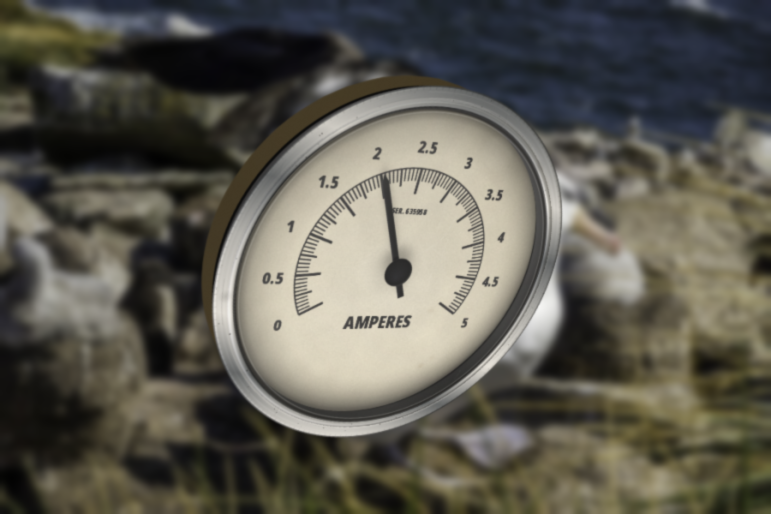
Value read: 2 (A)
